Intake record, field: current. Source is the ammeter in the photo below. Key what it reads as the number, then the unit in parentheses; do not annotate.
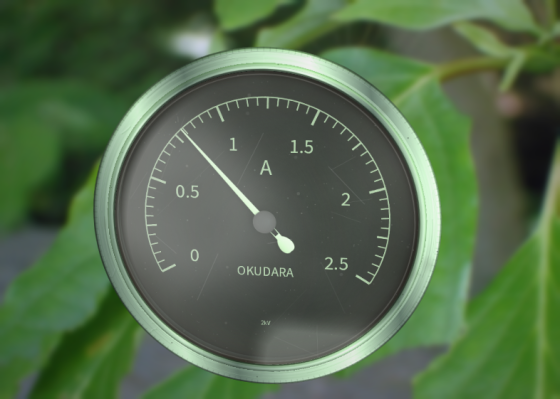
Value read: 0.8 (A)
